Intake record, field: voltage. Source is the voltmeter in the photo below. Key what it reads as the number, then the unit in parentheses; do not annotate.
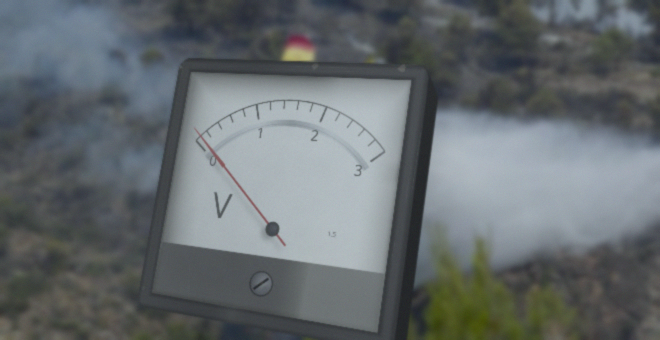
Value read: 0.1 (V)
